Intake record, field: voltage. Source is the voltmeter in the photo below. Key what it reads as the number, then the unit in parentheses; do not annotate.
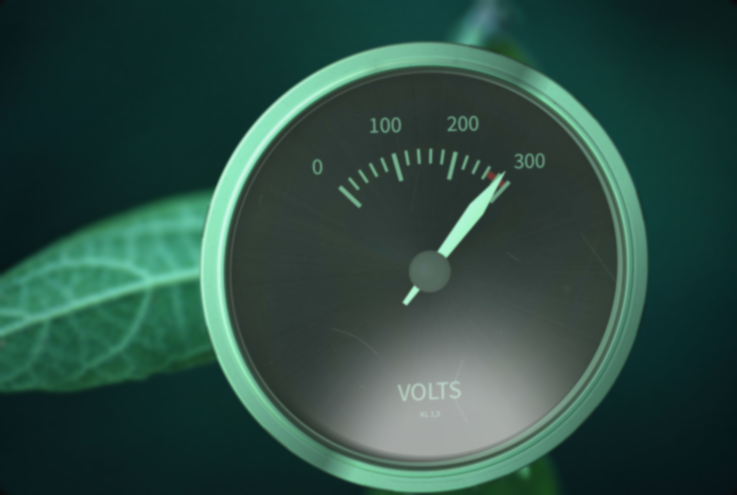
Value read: 280 (V)
